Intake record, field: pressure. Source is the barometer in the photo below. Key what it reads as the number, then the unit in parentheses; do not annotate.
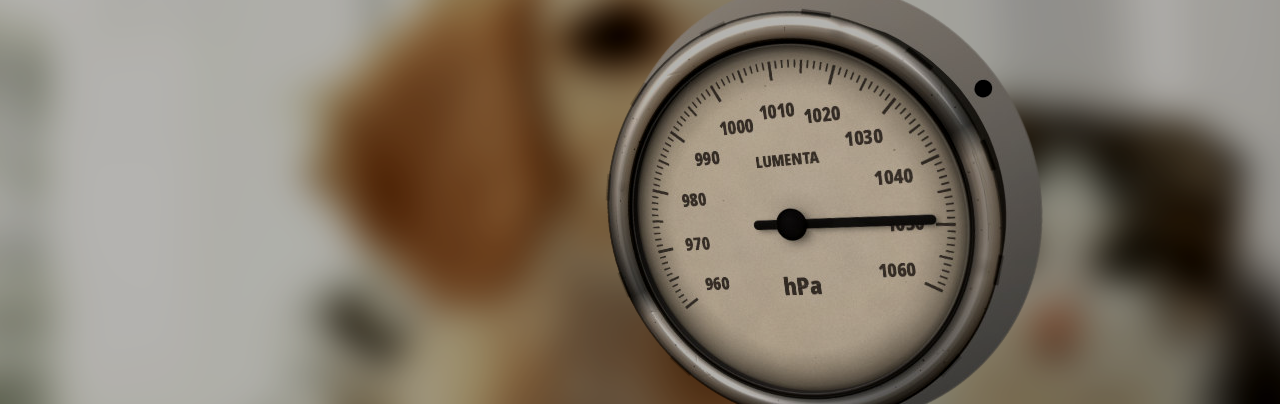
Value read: 1049 (hPa)
